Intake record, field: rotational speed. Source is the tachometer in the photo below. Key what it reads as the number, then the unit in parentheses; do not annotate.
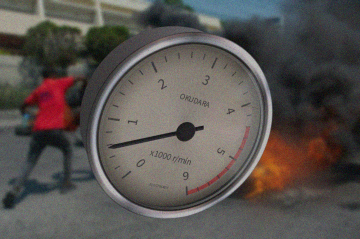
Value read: 600 (rpm)
